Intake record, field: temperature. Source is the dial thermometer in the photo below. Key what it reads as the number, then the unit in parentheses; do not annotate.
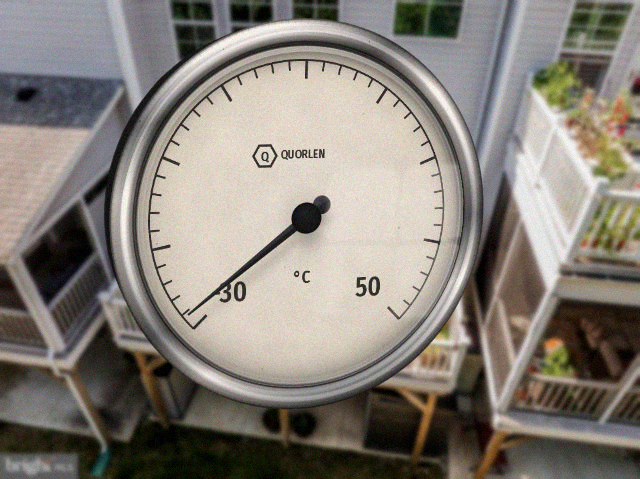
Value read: -28 (°C)
